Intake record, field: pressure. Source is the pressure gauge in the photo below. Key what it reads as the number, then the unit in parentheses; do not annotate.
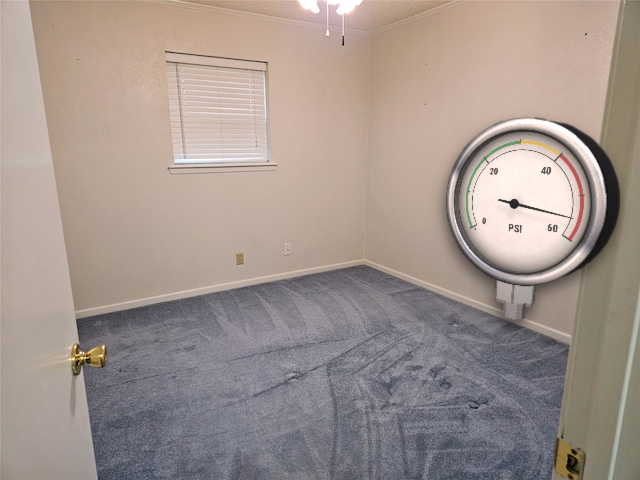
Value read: 55 (psi)
